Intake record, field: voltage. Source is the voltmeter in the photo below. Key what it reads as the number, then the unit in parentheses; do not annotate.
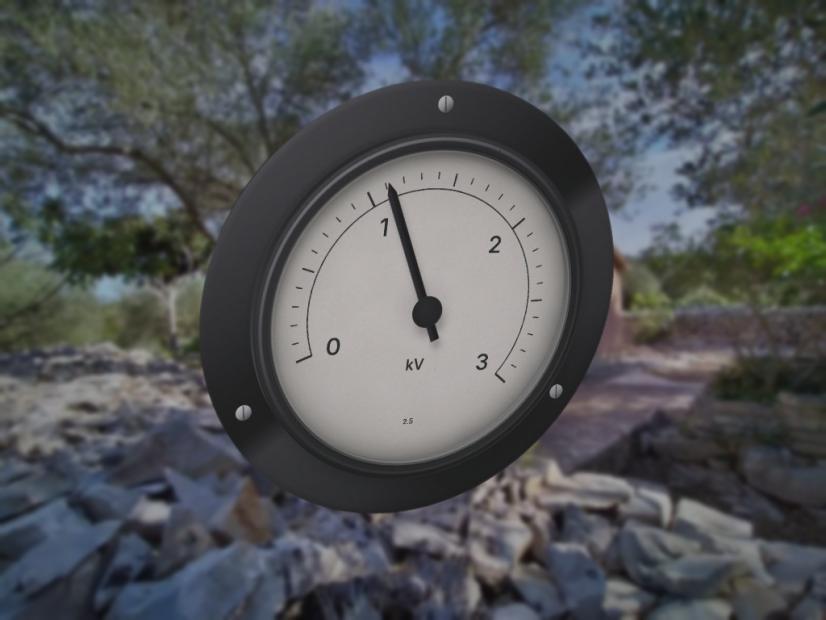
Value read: 1.1 (kV)
